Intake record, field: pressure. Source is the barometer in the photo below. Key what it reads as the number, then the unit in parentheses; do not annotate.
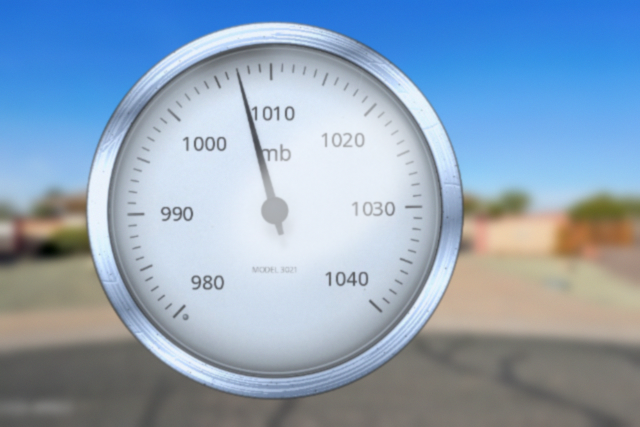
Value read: 1007 (mbar)
